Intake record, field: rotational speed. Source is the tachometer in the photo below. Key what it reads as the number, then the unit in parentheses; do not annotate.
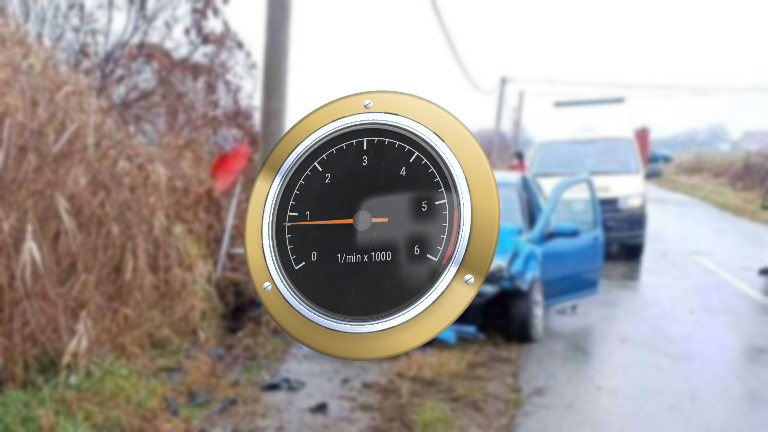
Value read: 800 (rpm)
